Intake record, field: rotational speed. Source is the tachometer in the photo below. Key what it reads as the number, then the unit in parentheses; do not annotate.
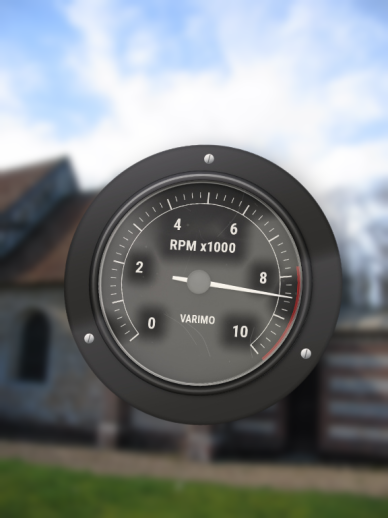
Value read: 8500 (rpm)
